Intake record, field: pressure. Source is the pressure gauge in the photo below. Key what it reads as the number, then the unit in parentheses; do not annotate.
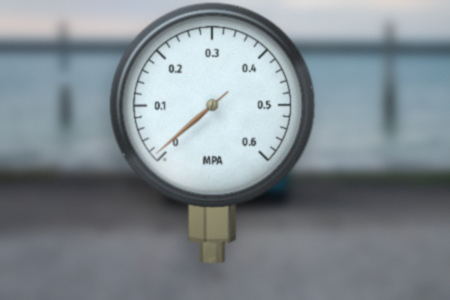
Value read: 0.01 (MPa)
